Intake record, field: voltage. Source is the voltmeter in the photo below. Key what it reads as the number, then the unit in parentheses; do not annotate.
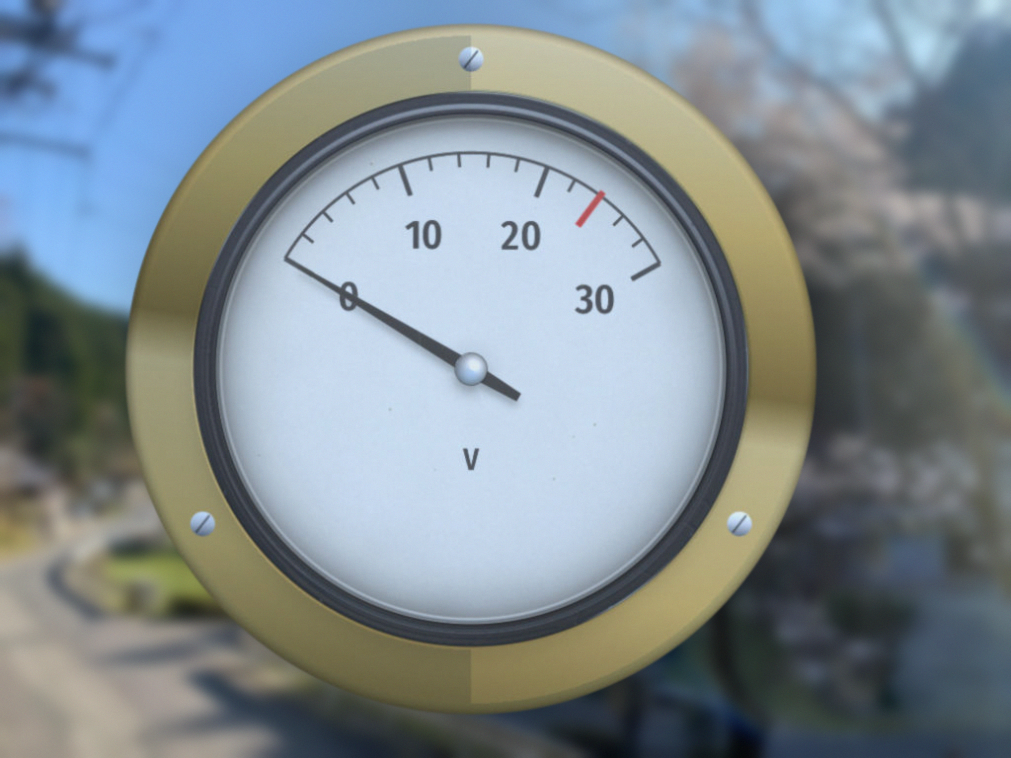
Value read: 0 (V)
